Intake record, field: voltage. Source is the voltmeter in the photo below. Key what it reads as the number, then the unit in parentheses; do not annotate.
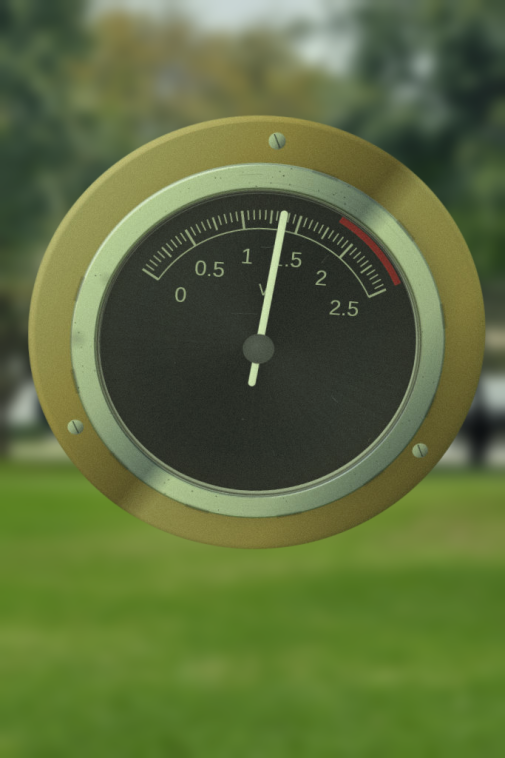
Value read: 1.35 (V)
